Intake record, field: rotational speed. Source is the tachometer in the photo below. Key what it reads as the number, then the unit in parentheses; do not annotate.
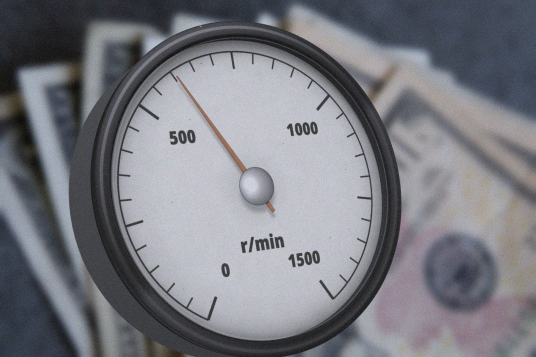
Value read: 600 (rpm)
